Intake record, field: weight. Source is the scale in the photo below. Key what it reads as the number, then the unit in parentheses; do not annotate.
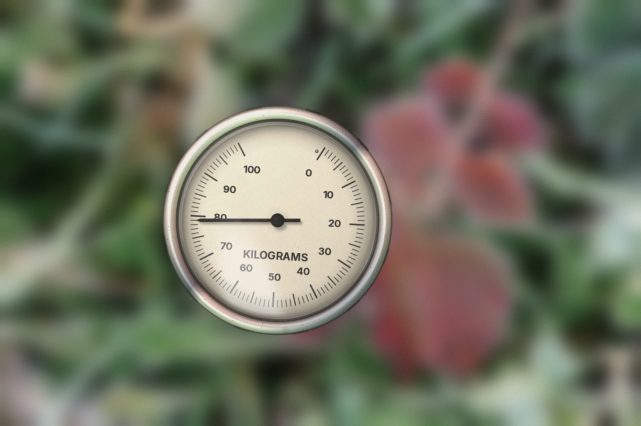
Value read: 79 (kg)
